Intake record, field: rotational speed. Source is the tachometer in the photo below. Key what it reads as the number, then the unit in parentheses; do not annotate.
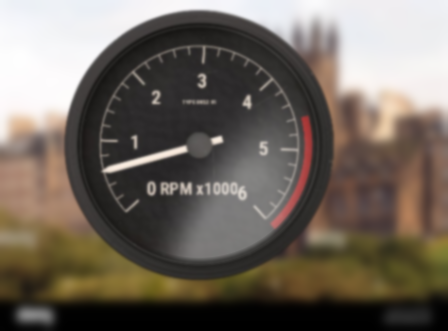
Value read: 600 (rpm)
